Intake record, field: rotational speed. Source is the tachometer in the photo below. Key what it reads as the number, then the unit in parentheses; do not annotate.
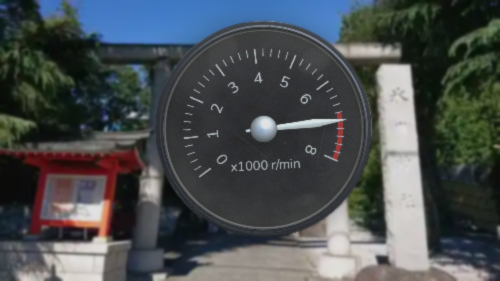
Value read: 7000 (rpm)
